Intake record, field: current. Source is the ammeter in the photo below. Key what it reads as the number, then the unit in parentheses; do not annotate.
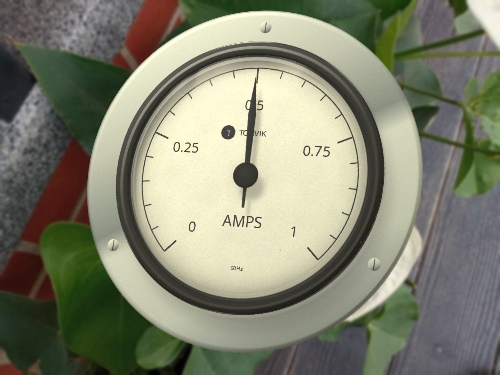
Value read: 0.5 (A)
